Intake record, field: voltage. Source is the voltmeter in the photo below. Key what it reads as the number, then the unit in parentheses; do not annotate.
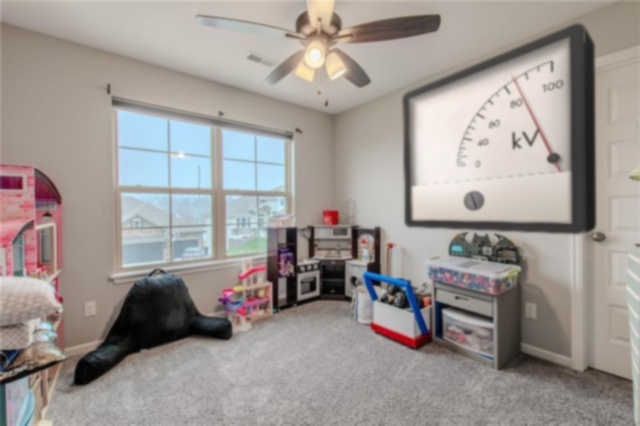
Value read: 85 (kV)
